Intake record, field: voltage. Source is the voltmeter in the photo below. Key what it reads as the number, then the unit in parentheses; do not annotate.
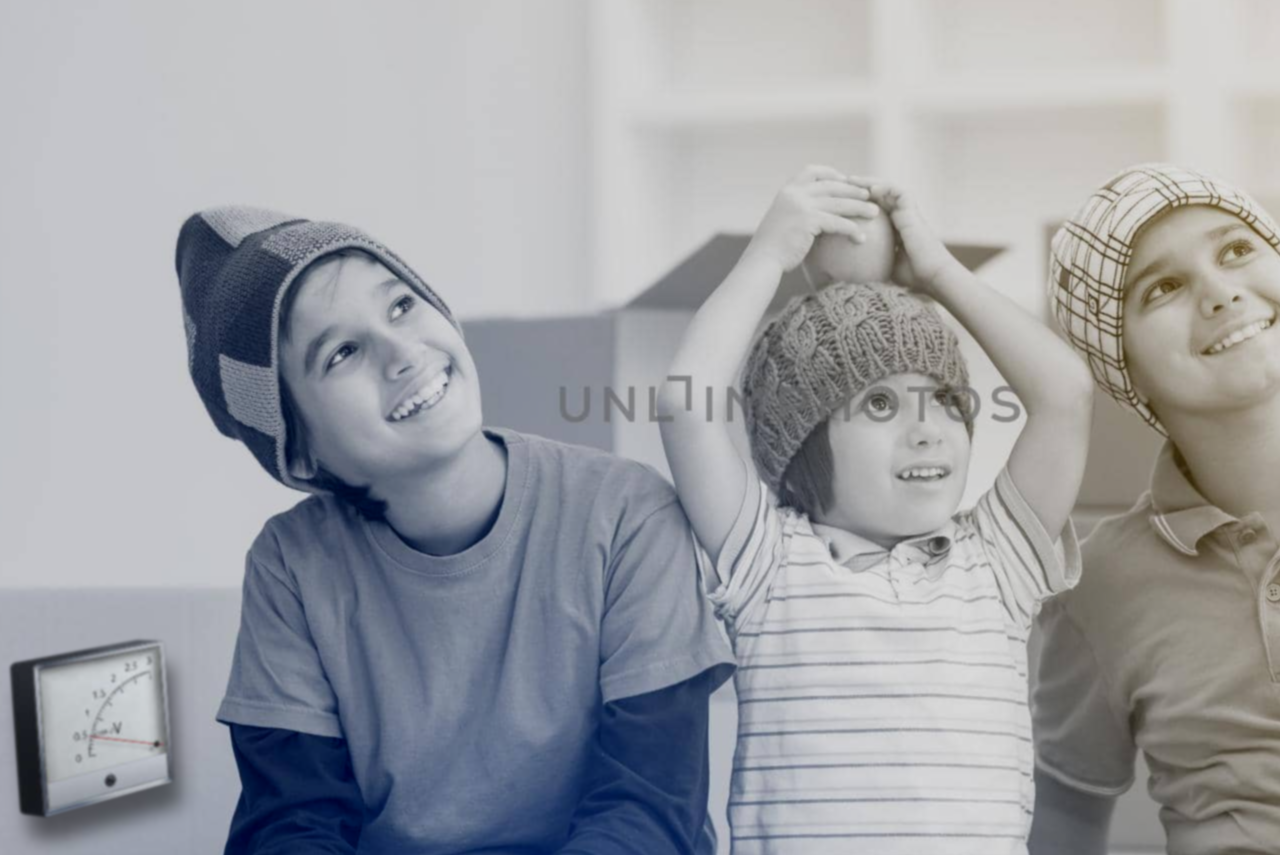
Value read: 0.5 (V)
